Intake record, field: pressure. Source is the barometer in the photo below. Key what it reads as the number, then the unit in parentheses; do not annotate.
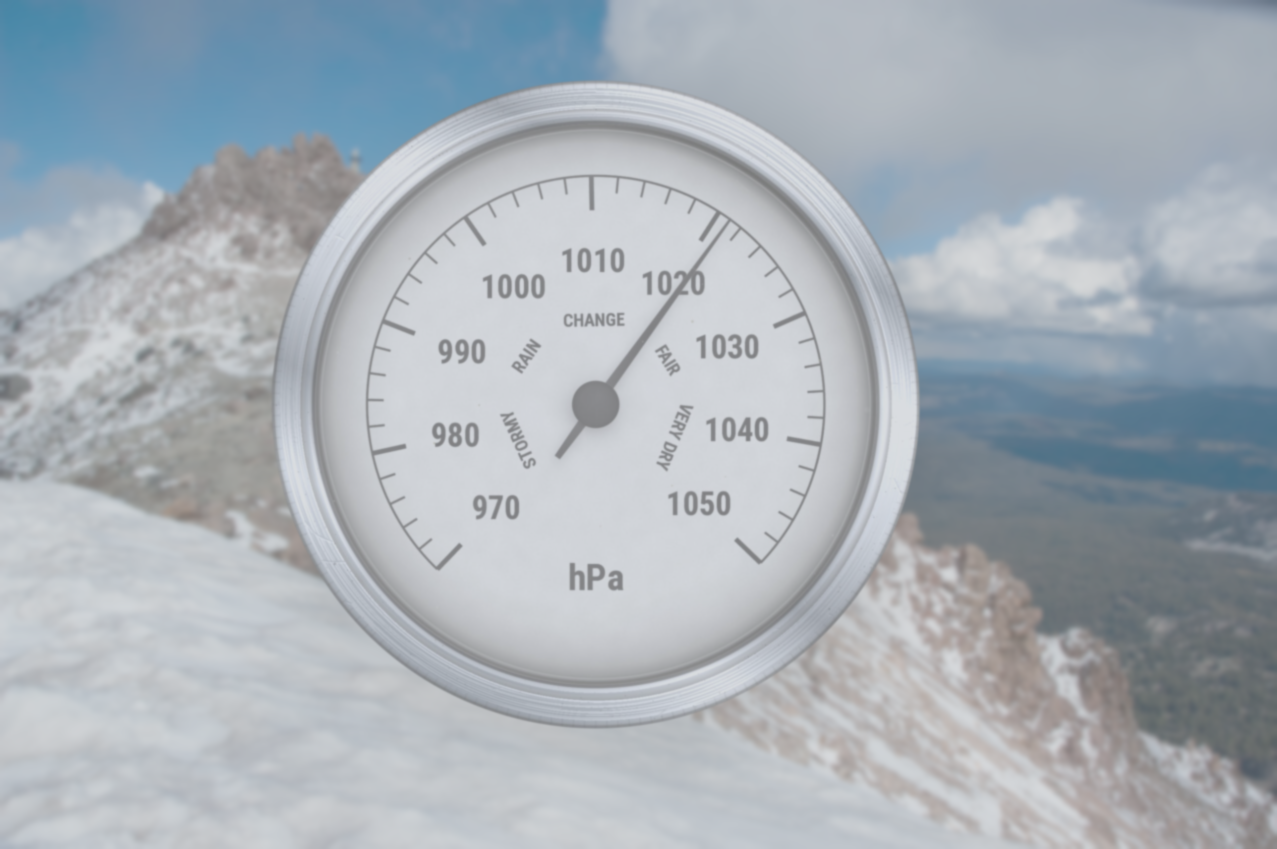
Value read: 1021 (hPa)
